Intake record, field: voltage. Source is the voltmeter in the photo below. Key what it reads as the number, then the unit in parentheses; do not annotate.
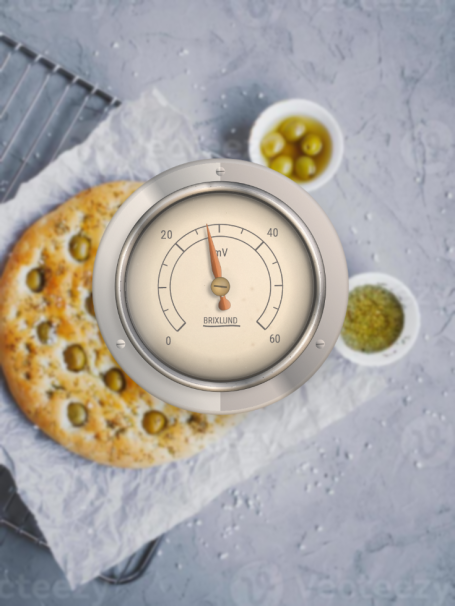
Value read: 27.5 (mV)
